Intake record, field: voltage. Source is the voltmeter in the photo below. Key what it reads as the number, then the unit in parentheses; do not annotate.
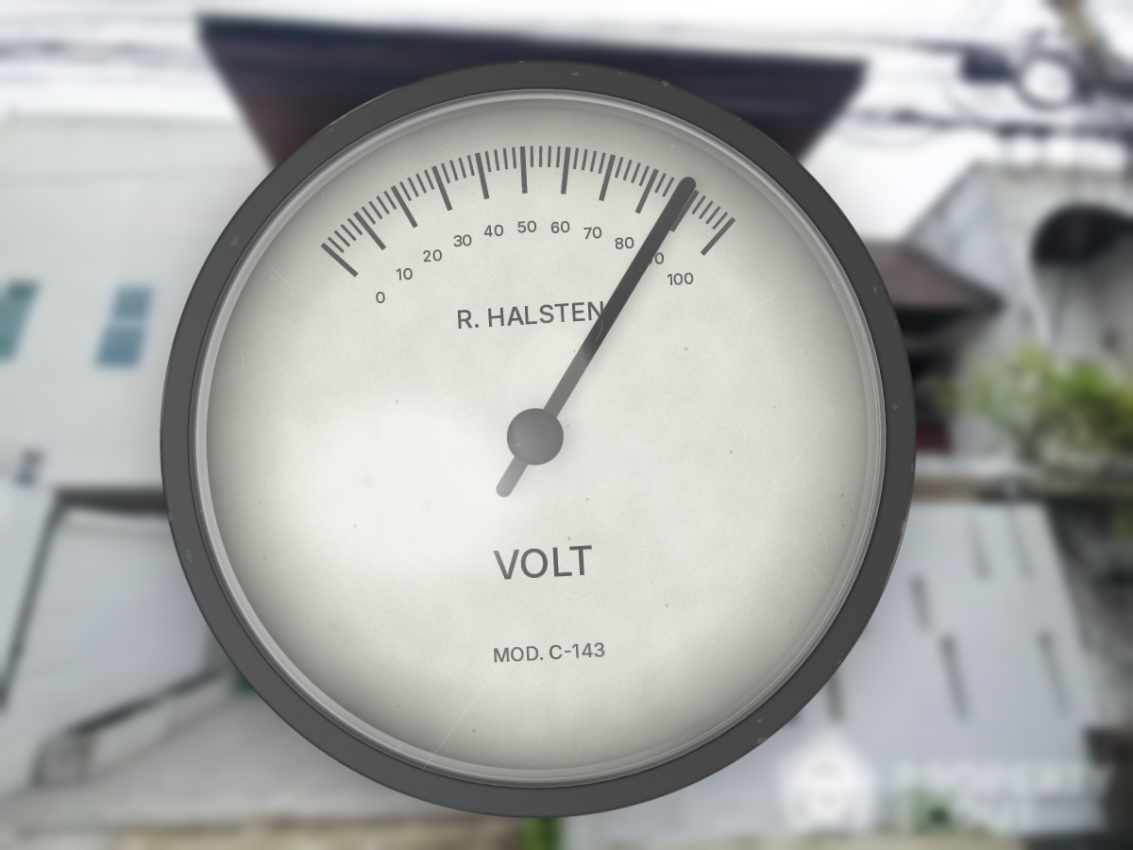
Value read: 88 (V)
